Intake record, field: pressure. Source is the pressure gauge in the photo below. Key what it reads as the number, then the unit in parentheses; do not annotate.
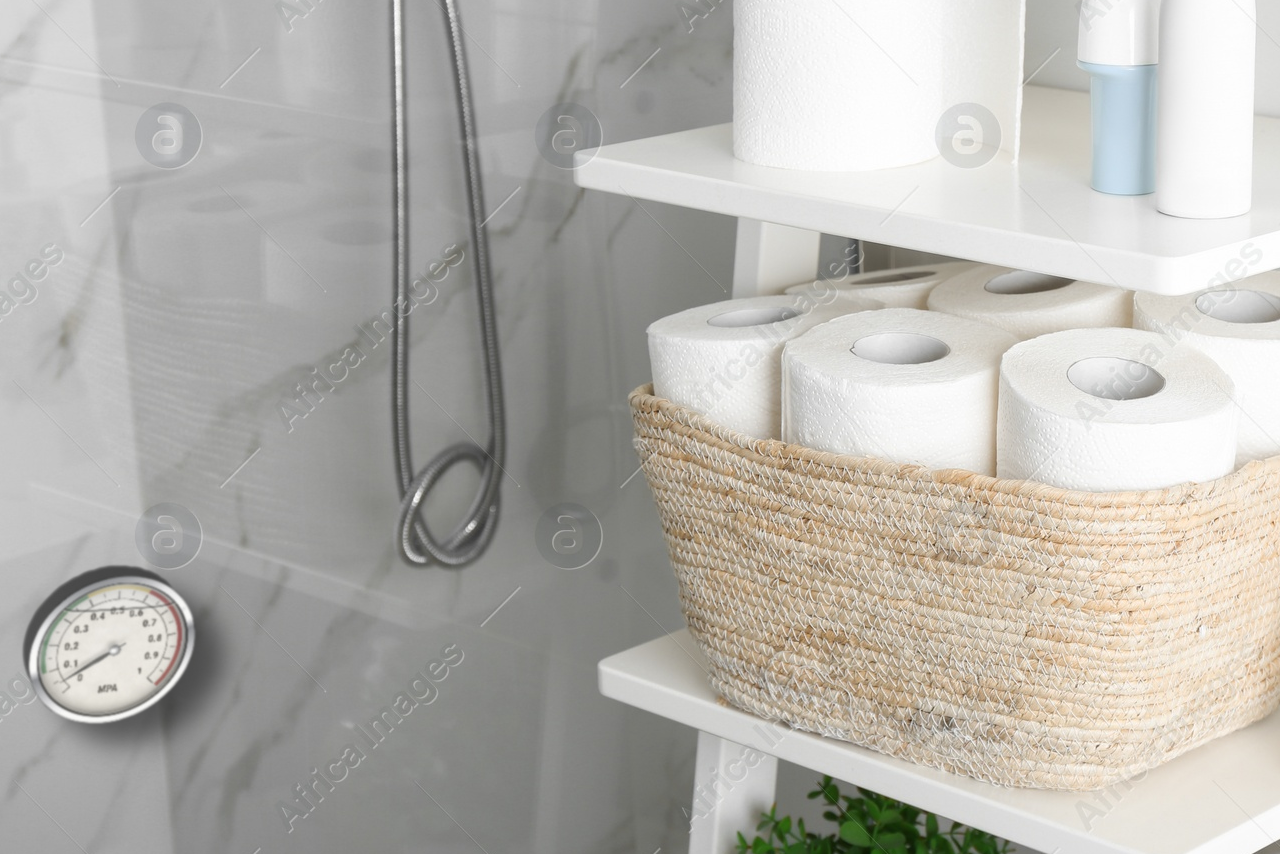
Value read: 0.05 (MPa)
